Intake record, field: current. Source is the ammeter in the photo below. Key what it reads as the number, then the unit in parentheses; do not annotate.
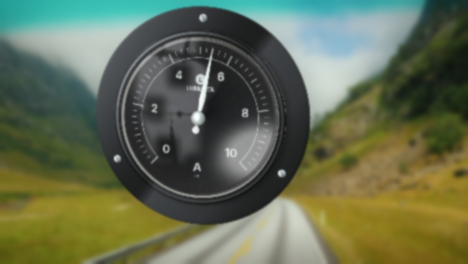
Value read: 5.4 (A)
